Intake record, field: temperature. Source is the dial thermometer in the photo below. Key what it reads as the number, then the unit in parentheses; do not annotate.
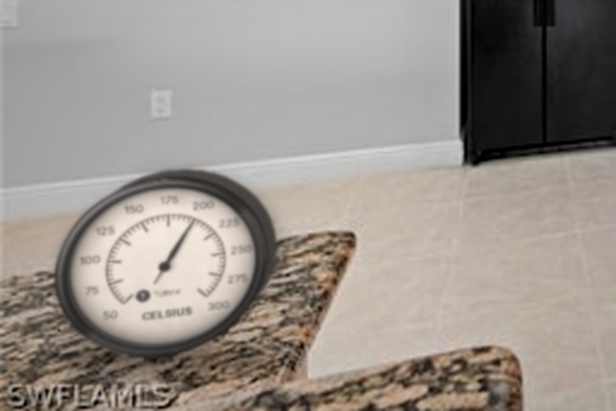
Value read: 200 (°C)
